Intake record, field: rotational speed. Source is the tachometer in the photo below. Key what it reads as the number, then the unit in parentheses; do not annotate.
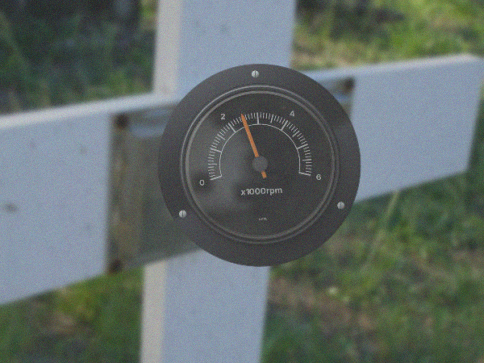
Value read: 2500 (rpm)
